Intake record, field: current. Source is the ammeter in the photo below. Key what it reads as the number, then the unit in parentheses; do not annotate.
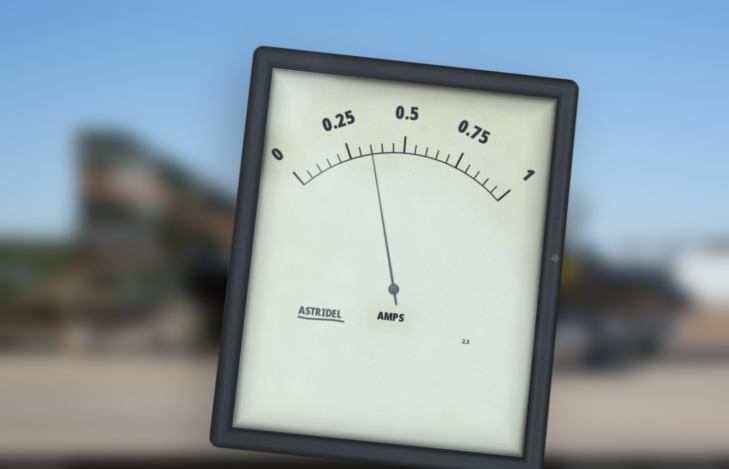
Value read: 0.35 (A)
